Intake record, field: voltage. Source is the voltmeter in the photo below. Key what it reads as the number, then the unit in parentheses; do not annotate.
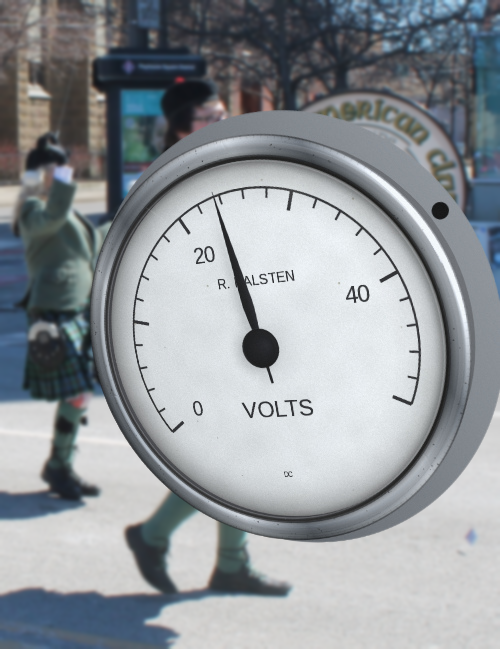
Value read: 24 (V)
